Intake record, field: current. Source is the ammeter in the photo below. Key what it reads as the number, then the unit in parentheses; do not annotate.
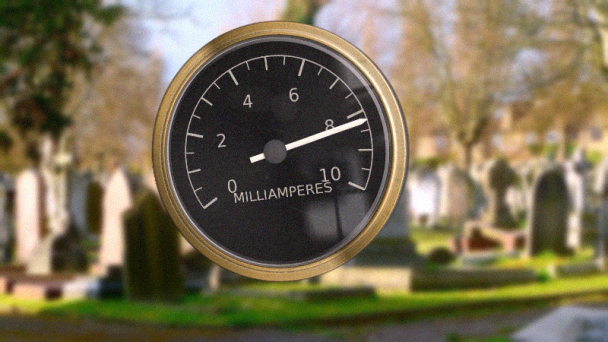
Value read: 8.25 (mA)
